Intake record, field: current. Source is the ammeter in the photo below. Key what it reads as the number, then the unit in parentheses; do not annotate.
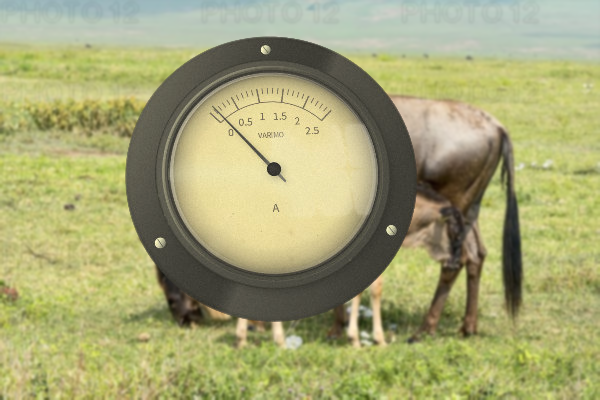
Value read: 0.1 (A)
